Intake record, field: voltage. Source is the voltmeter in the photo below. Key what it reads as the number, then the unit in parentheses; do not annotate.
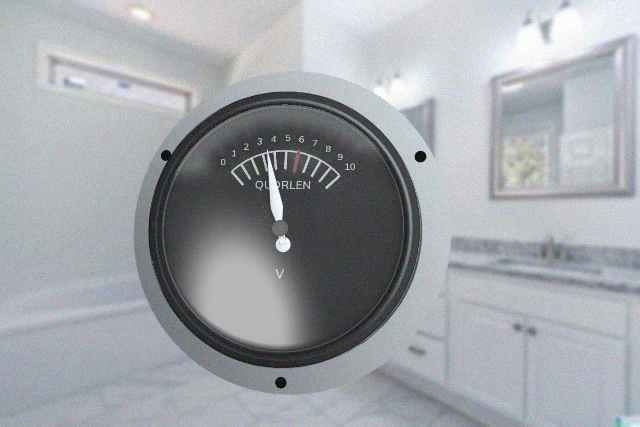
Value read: 3.5 (V)
